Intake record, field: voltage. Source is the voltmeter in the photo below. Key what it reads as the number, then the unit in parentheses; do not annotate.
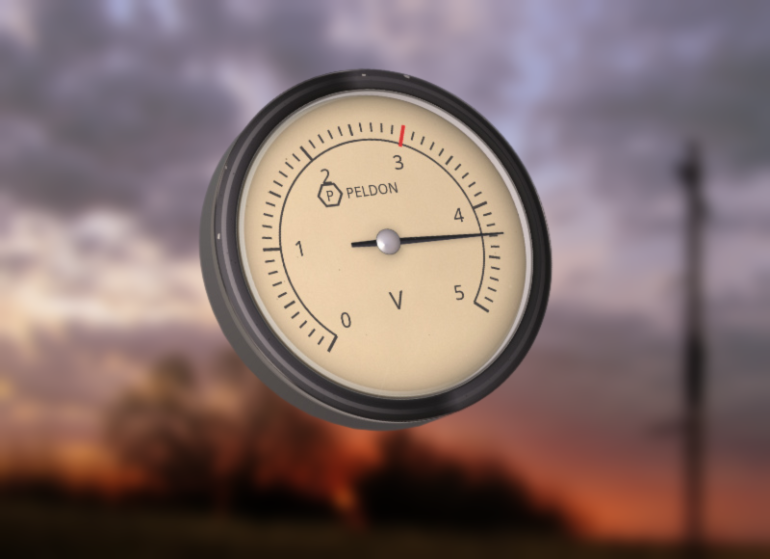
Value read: 4.3 (V)
